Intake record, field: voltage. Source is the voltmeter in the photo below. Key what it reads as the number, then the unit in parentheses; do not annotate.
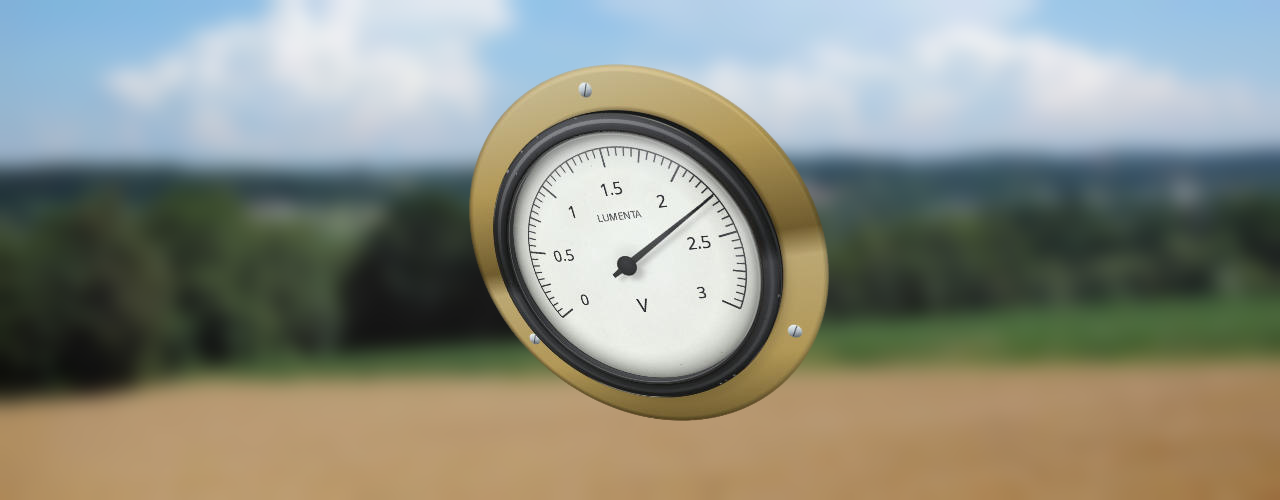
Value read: 2.25 (V)
